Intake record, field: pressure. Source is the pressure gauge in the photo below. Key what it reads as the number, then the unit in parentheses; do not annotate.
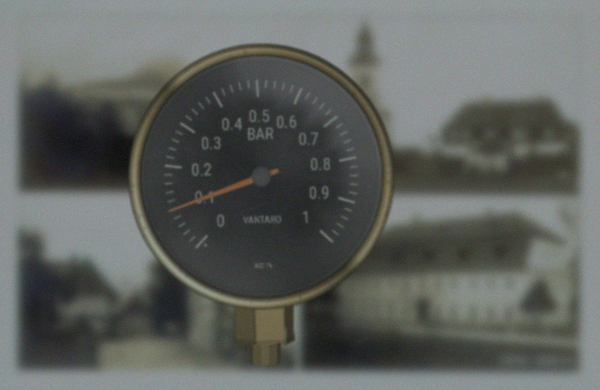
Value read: 0.1 (bar)
